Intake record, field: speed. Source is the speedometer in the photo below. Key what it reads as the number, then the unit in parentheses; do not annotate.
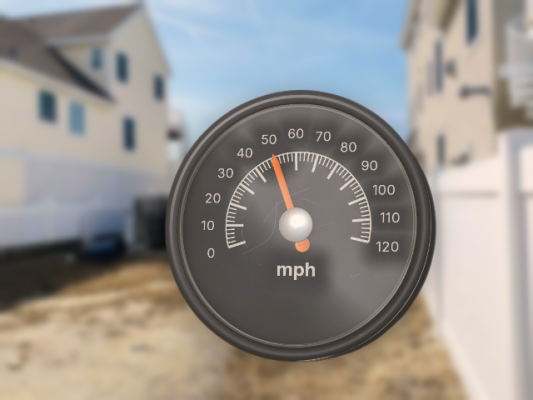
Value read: 50 (mph)
